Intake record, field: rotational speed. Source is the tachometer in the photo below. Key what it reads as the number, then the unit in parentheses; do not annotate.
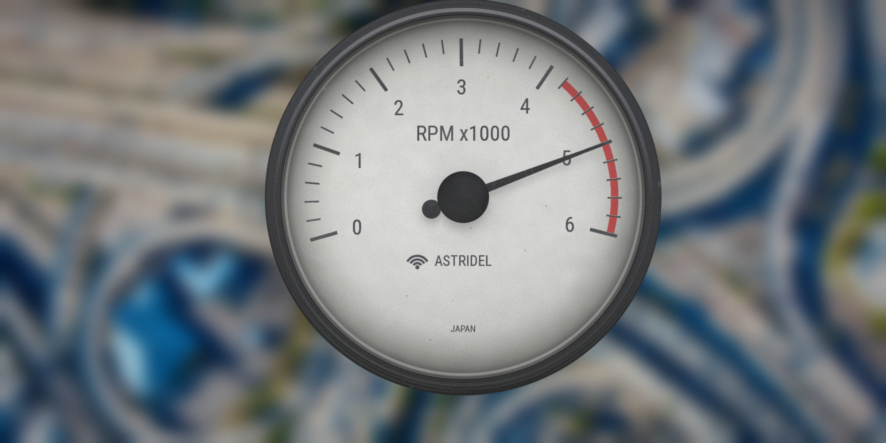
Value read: 5000 (rpm)
